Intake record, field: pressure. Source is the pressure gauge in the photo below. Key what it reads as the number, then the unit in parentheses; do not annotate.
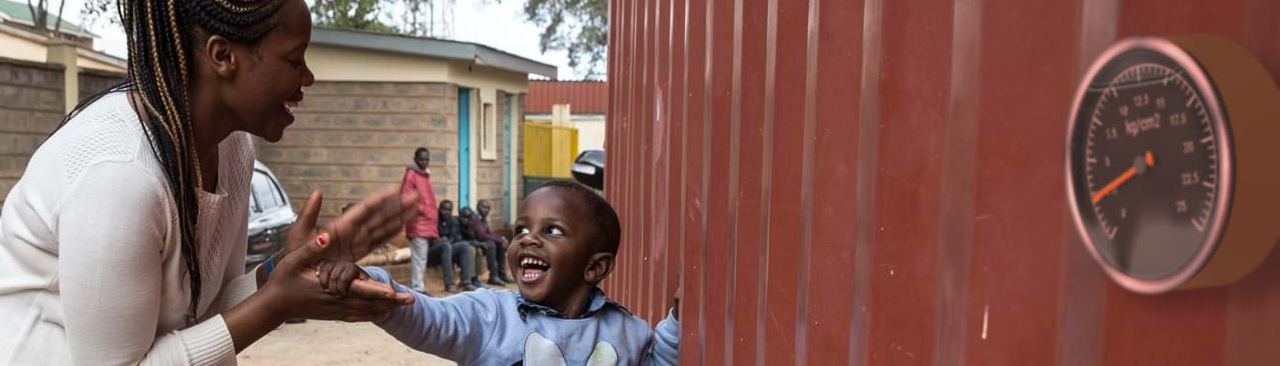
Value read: 2.5 (kg/cm²)
